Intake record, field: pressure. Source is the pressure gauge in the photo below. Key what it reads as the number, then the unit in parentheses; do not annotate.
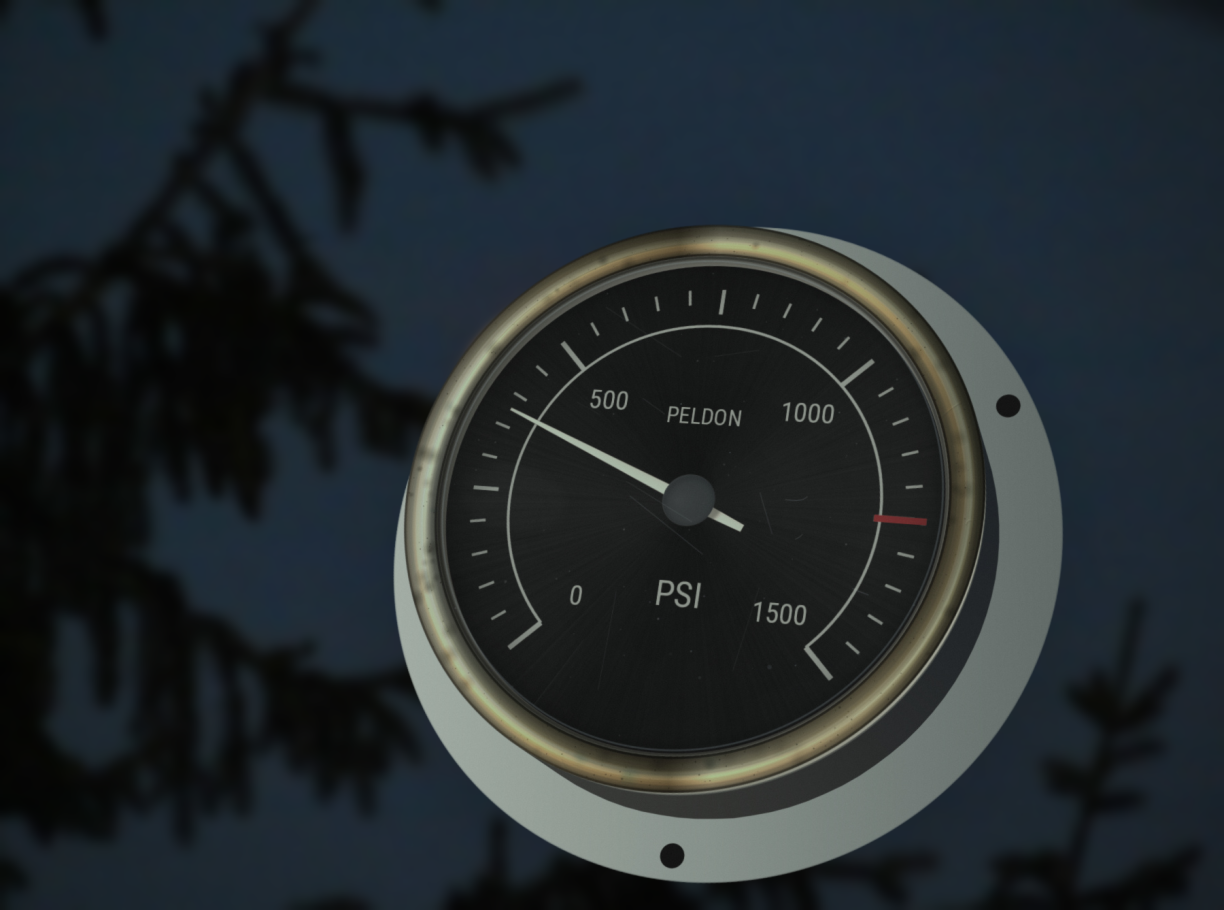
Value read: 375 (psi)
